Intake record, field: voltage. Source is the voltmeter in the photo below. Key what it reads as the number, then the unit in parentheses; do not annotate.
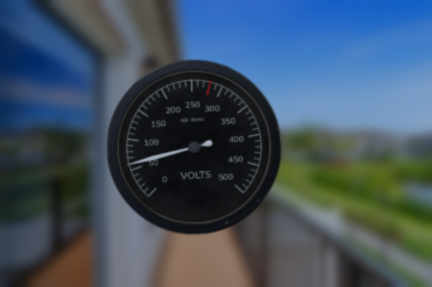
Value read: 60 (V)
